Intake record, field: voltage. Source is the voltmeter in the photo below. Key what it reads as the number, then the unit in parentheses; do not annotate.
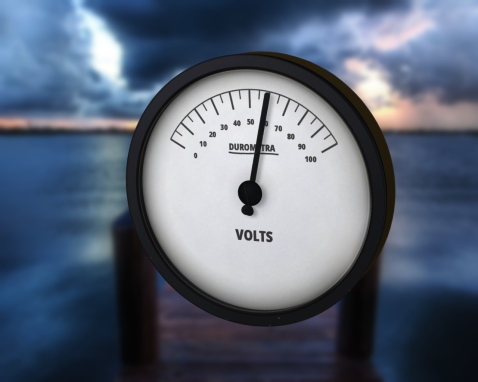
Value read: 60 (V)
